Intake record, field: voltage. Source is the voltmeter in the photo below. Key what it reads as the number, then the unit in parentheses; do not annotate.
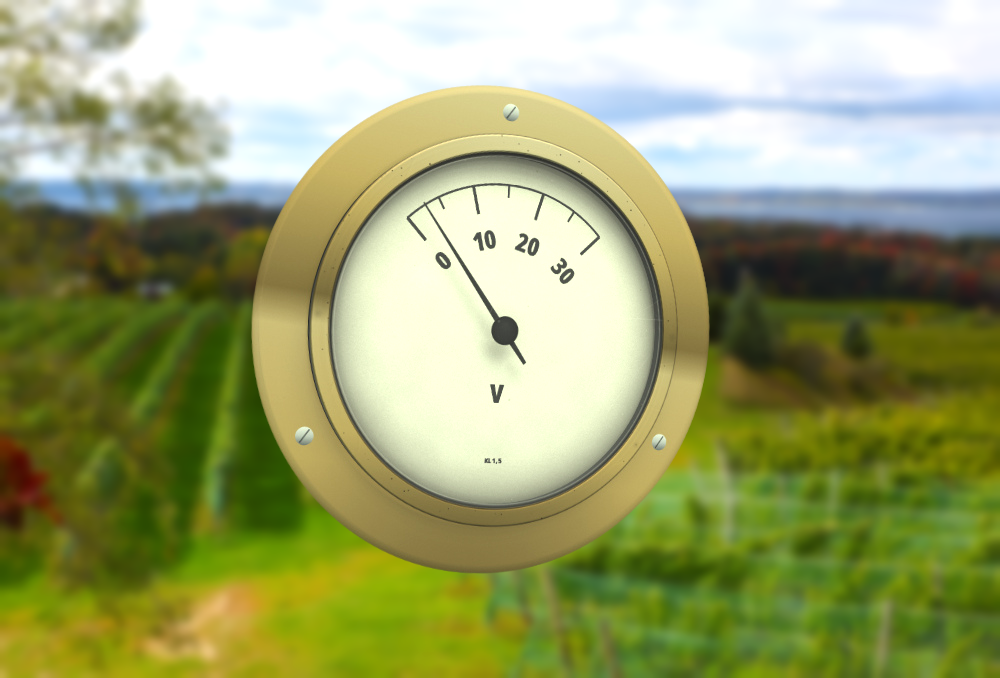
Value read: 2.5 (V)
